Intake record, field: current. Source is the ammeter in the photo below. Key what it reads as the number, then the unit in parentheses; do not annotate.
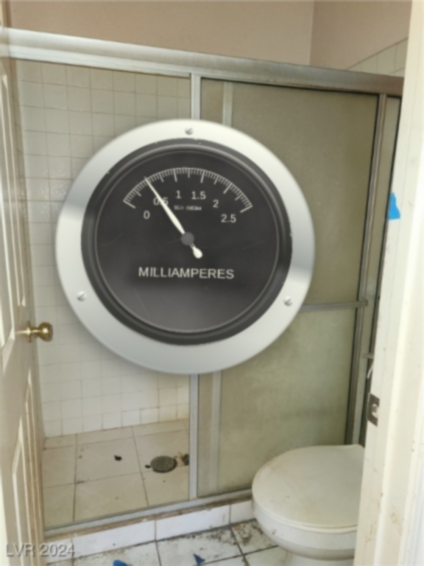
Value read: 0.5 (mA)
